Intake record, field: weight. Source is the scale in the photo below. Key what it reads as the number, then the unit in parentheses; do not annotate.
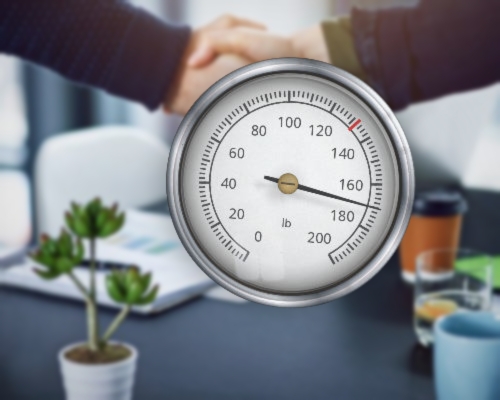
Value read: 170 (lb)
